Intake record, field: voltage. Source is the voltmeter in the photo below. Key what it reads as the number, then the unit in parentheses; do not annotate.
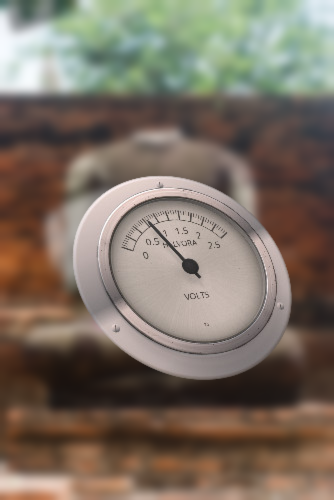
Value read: 0.75 (V)
